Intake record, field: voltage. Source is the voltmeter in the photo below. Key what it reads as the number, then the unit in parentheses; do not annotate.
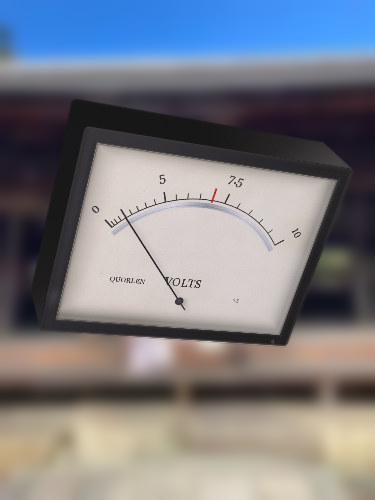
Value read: 2.5 (V)
